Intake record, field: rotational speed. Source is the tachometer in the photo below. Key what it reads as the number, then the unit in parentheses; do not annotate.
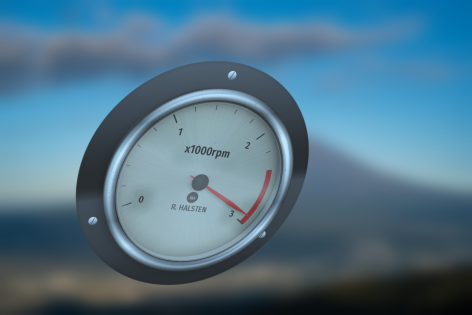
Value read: 2900 (rpm)
